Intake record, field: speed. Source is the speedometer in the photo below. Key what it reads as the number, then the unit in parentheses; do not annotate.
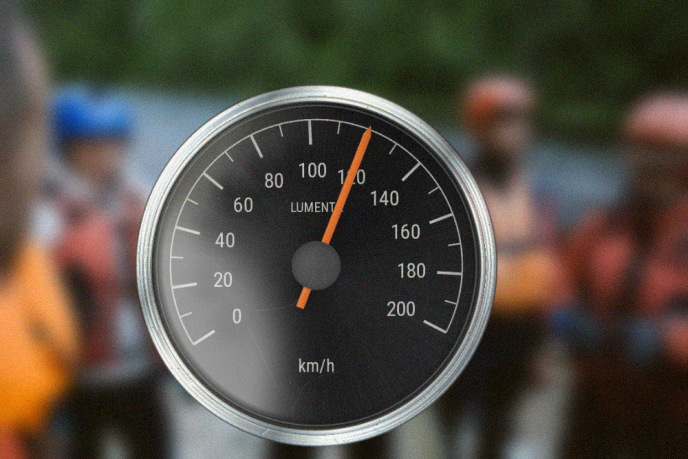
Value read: 120 (km/h)
